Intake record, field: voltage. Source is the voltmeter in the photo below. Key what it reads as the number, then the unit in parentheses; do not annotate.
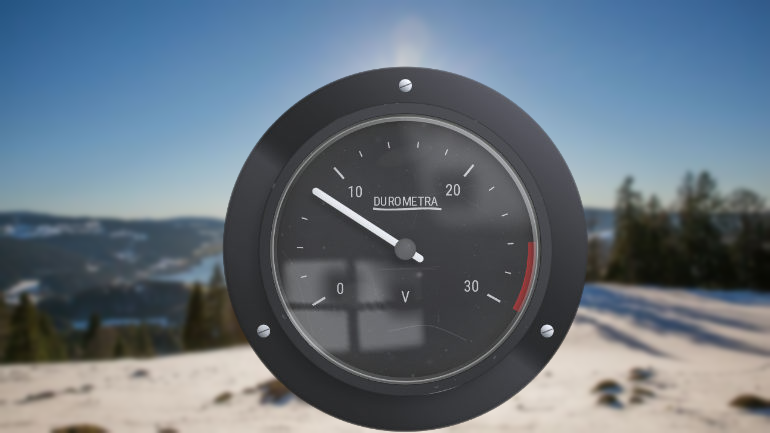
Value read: 8 (V)
